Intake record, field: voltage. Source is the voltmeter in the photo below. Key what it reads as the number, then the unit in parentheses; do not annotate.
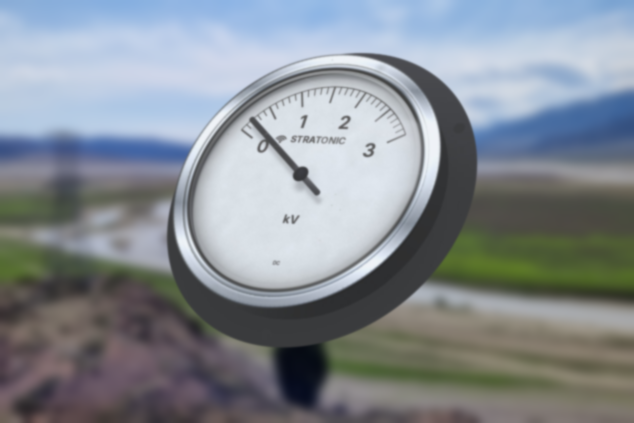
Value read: 0.2 (kV)
